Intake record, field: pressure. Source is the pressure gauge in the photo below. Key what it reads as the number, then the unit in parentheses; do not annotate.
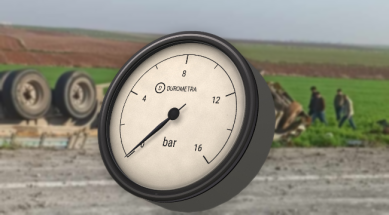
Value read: 0 (bar)
